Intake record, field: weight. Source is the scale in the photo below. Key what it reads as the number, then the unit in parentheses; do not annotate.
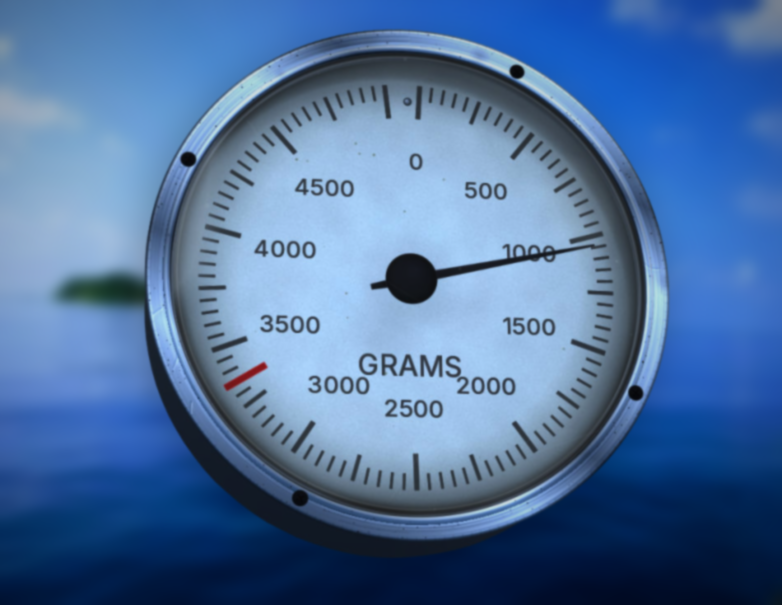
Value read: 1050 (g)
